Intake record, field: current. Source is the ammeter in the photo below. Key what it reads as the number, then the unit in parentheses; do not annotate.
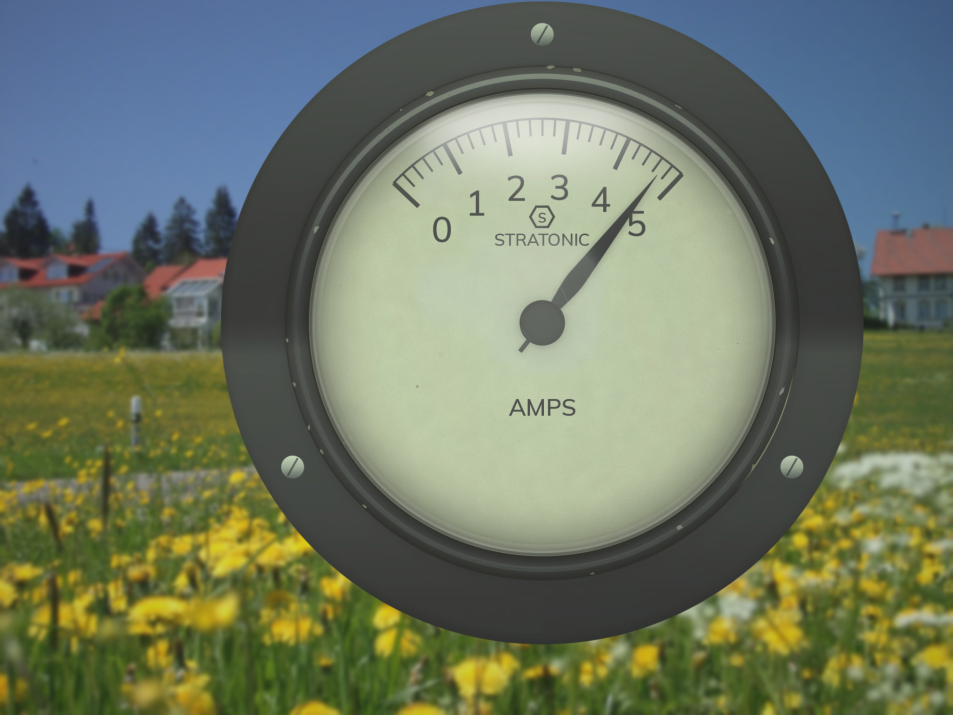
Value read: 4.7 (A)
